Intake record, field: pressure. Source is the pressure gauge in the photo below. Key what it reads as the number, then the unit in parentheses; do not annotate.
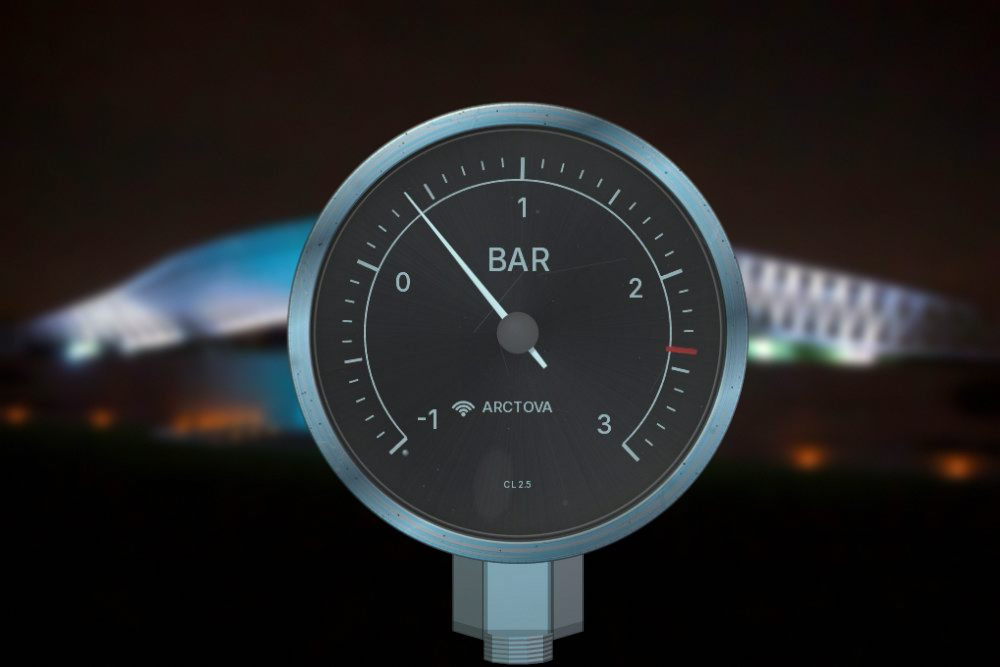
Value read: 0.4 (bar)
